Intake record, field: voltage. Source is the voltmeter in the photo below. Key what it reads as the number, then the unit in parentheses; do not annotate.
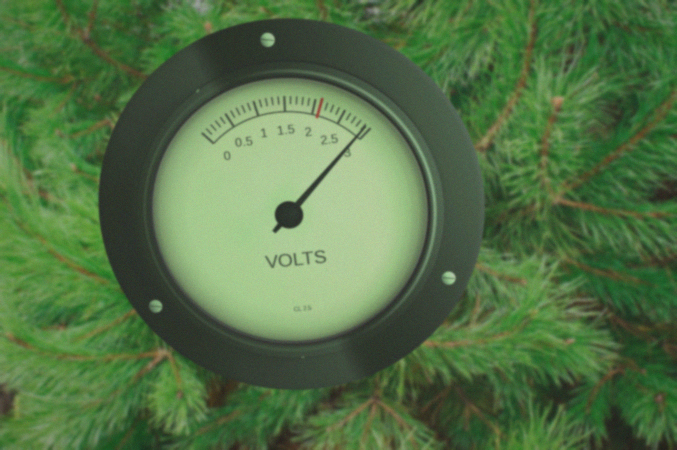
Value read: 2.9 (V)
